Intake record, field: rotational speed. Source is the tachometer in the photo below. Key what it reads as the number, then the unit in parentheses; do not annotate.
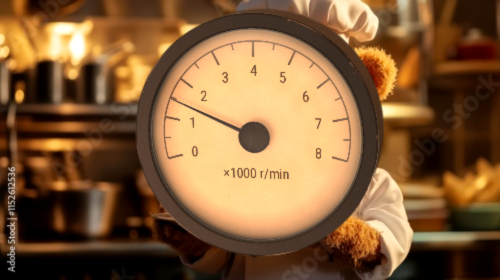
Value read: 1500 (rpm)
